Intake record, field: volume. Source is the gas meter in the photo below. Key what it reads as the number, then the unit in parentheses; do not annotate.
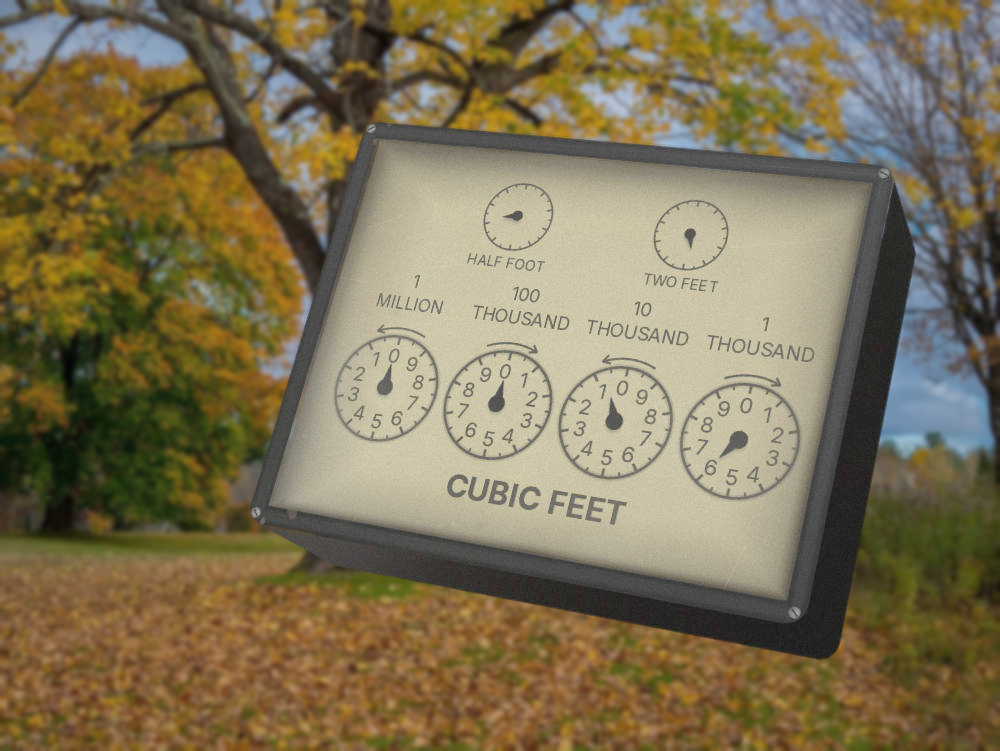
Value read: 600 (ft³)
